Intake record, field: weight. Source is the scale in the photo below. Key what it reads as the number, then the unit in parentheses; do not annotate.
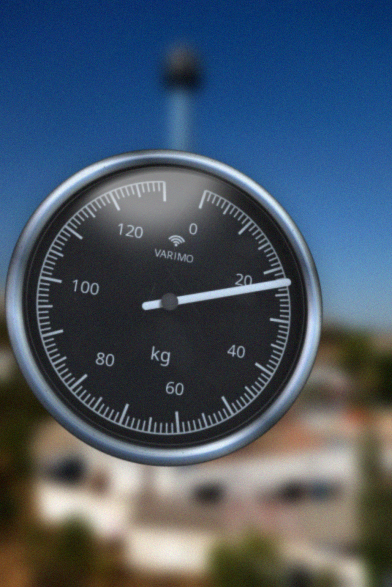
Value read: 23 (kg)
